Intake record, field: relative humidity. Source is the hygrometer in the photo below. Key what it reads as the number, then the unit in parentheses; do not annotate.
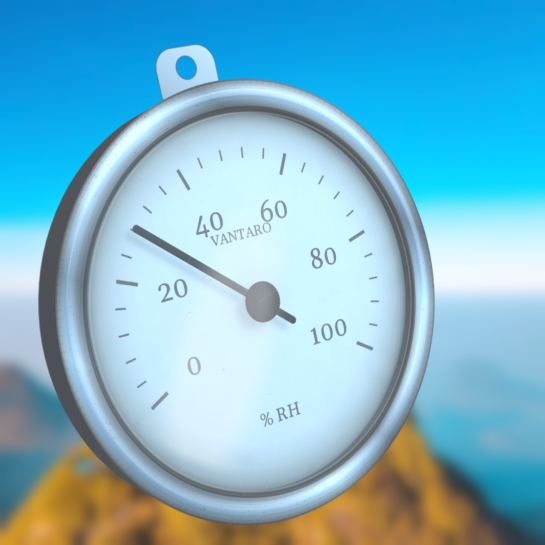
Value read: 28 (%)
